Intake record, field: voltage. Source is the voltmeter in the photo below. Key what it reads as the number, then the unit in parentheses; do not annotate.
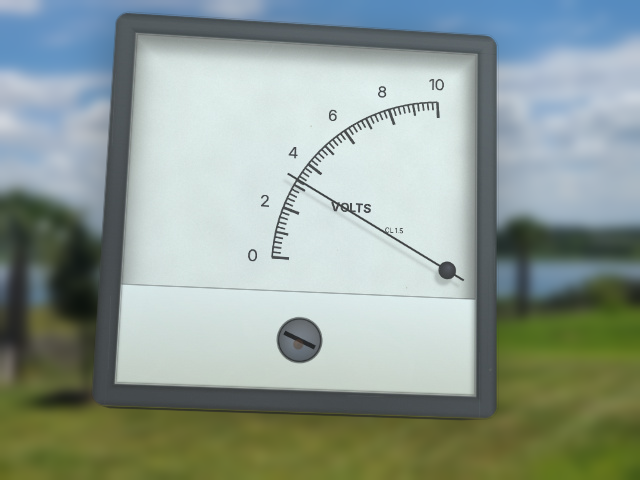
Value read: 3.2 (V)
